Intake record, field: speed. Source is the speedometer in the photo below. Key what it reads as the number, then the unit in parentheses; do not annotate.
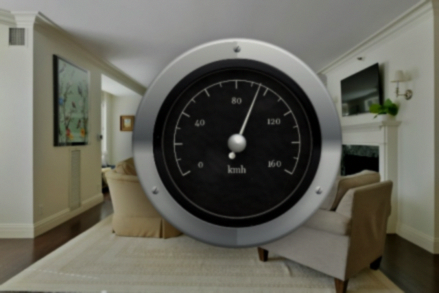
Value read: 95 (km/h)
